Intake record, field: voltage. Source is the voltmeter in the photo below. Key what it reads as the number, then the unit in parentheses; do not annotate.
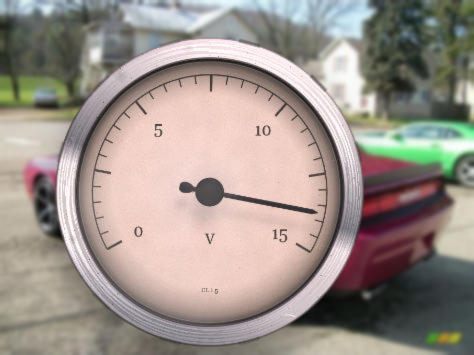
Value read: 13.75 (V)
